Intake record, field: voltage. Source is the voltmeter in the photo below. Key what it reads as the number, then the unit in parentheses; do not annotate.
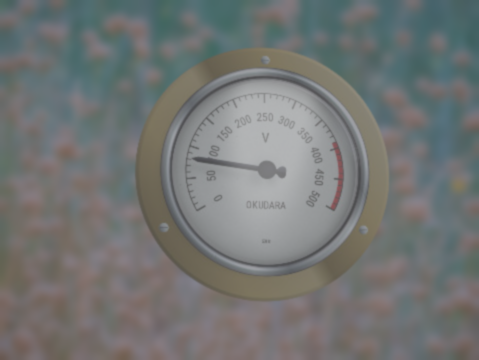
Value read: 80 (V)
